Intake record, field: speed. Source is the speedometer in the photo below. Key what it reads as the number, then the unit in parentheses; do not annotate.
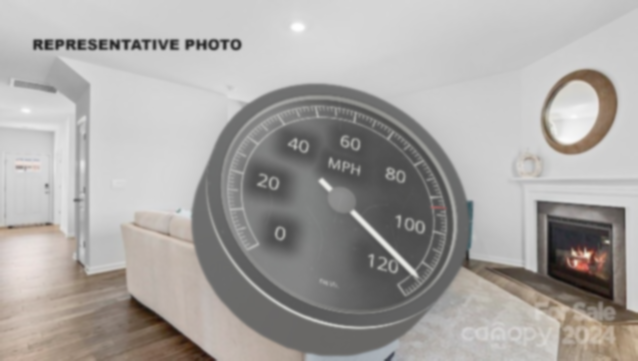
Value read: 115 (mph)
